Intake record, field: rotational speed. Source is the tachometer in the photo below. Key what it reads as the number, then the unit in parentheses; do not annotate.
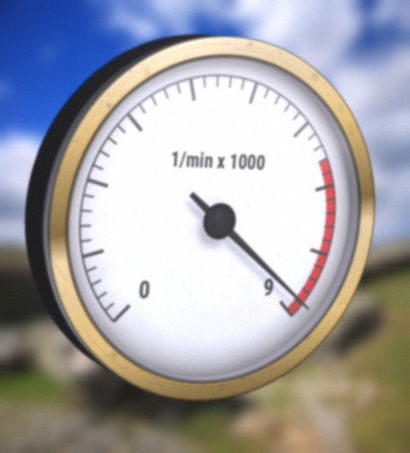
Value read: 8800 (rpm)
